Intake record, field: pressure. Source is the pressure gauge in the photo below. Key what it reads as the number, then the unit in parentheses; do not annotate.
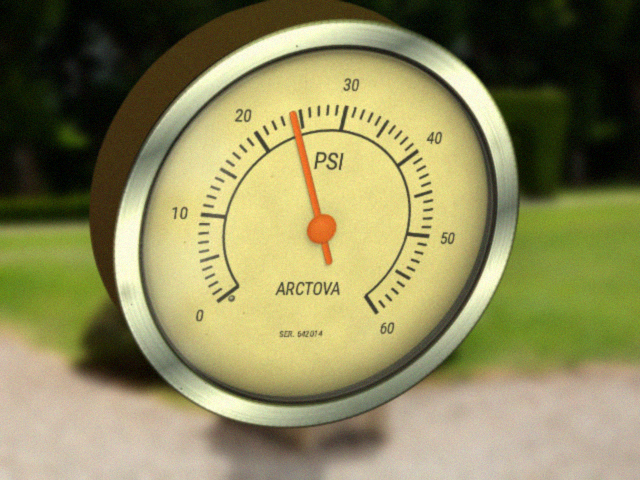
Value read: 24 (psi)
